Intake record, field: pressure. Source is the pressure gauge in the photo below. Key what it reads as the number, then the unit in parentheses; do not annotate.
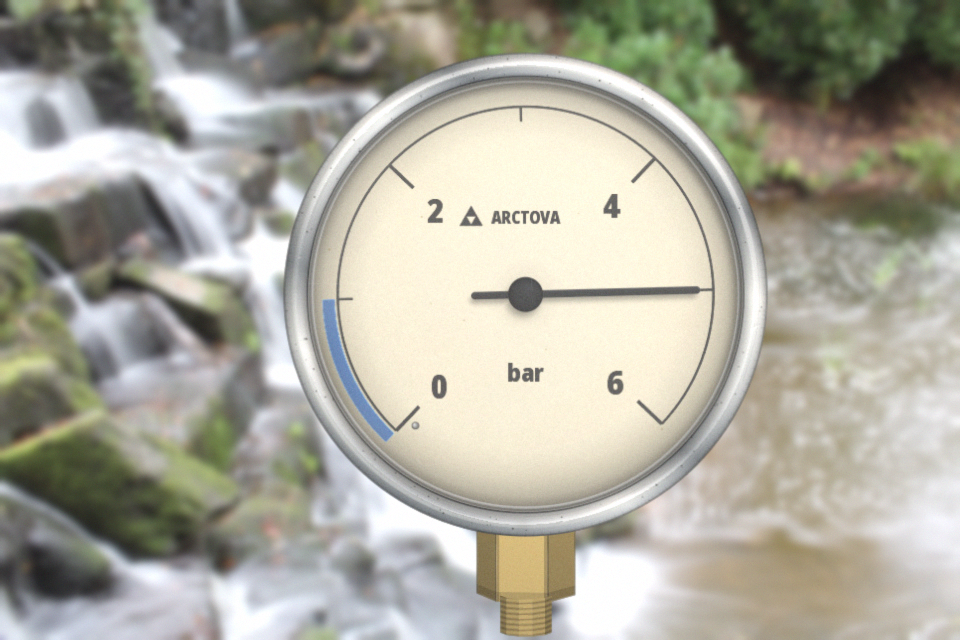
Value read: 5 (bar)
